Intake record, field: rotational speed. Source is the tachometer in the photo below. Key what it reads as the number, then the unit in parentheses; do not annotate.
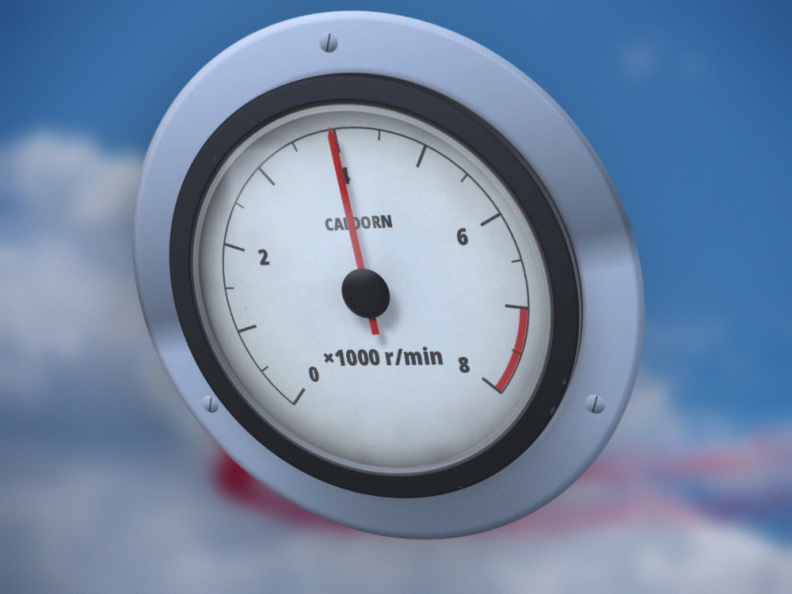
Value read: 4000 (rpm)
